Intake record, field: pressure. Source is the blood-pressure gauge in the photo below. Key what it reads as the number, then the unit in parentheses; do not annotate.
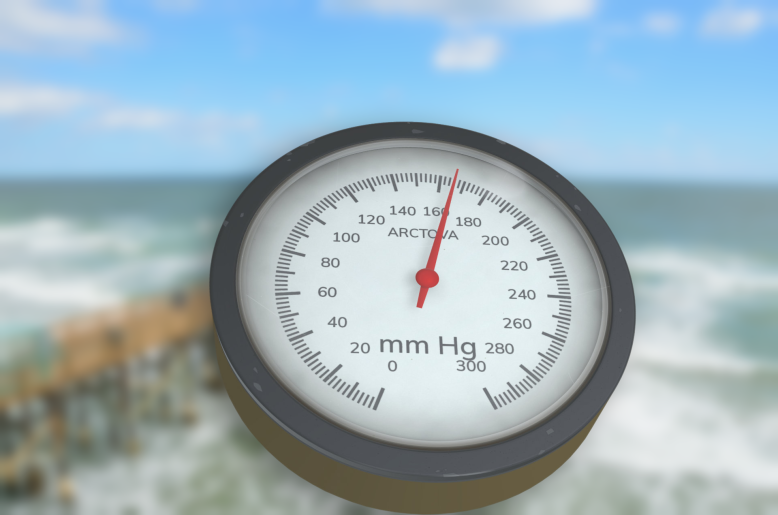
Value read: 166 (mmHg)
